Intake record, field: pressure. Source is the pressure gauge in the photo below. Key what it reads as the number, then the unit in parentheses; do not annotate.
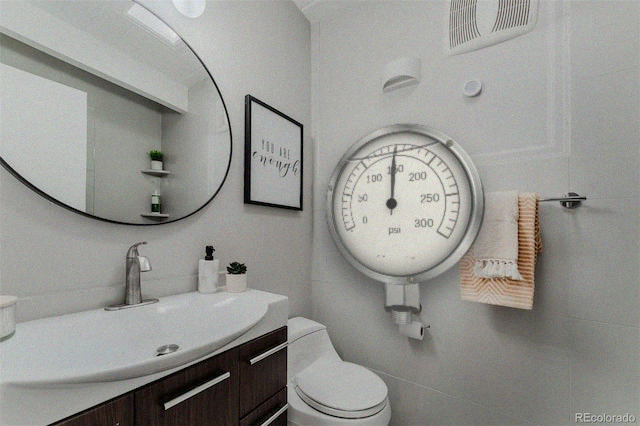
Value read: 150 (psi)
